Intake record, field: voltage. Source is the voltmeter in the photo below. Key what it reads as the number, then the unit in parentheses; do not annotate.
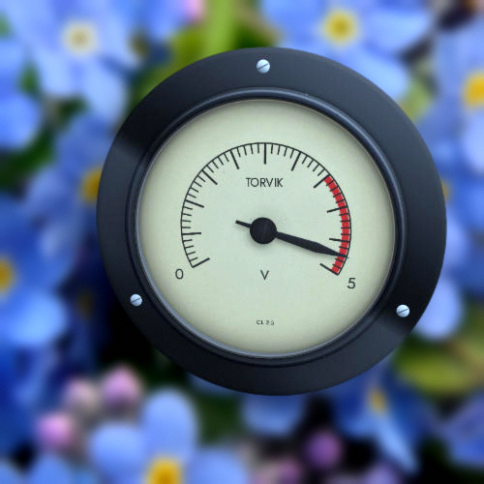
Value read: 4.7 (V)
